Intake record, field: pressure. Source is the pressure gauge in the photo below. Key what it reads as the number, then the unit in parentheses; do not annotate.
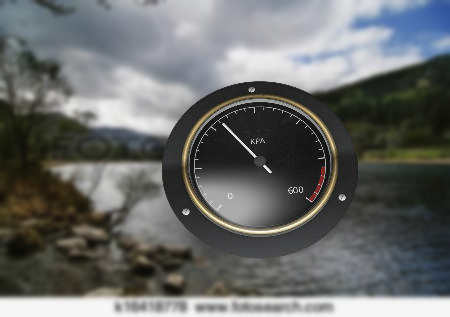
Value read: 220 (kPa)
